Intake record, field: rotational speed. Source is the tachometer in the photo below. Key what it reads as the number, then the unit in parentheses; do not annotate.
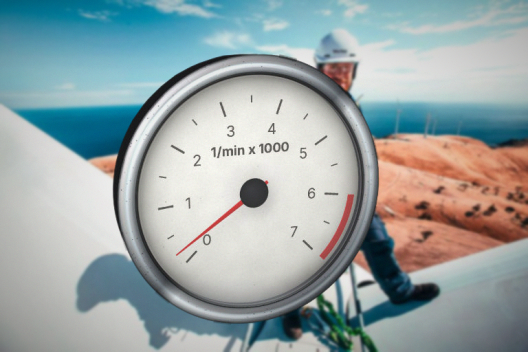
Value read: 250 (rpm)
